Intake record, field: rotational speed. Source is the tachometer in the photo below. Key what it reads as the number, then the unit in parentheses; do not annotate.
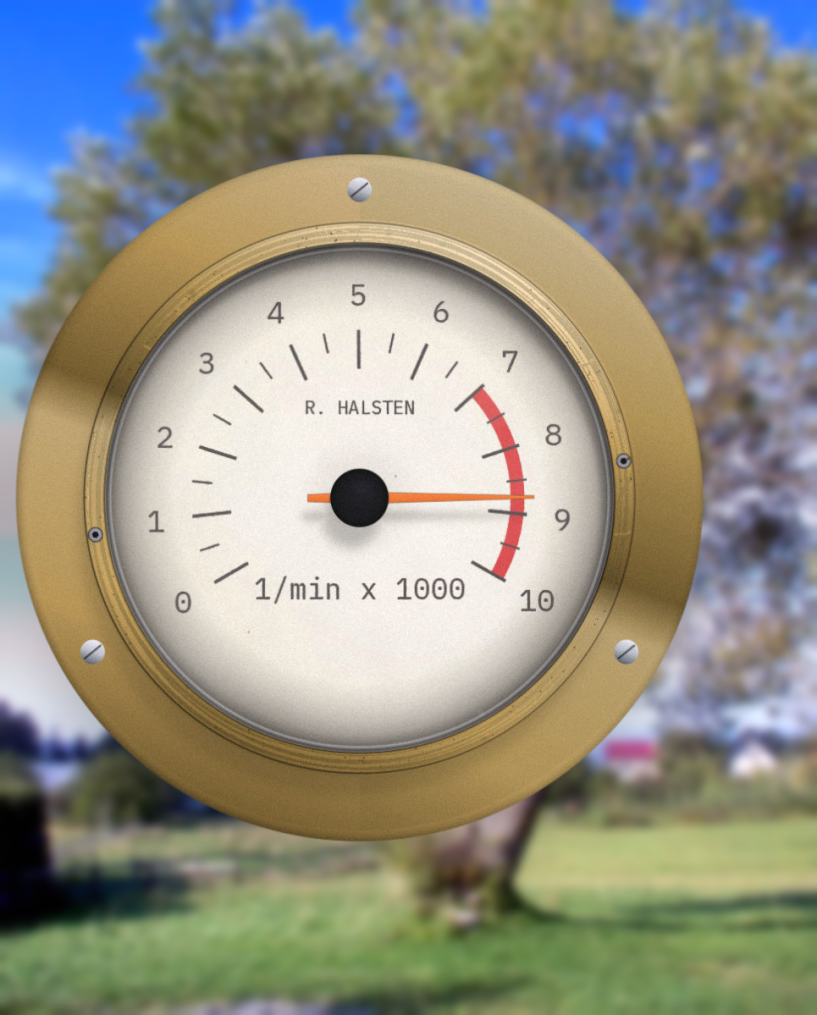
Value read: 8750 (rpm)
